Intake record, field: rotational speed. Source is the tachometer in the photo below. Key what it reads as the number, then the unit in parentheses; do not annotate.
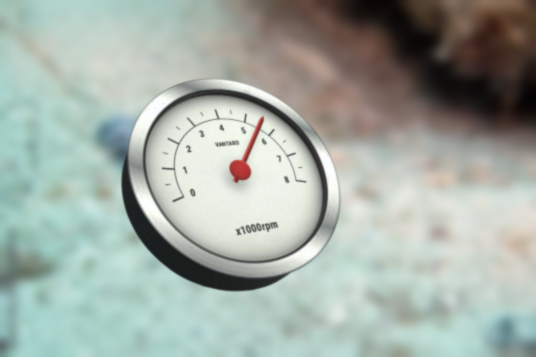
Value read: 5500 (rpm)
